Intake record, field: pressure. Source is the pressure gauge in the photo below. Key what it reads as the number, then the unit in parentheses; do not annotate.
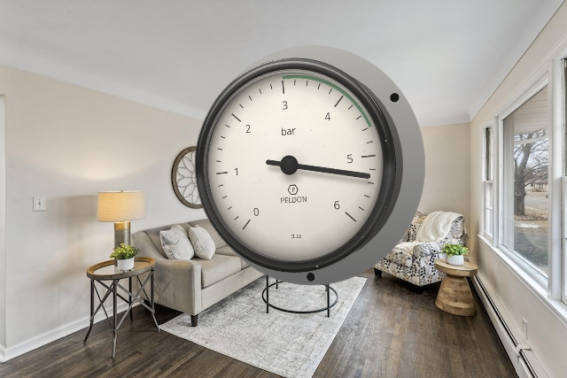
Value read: 5.3 (bar)
